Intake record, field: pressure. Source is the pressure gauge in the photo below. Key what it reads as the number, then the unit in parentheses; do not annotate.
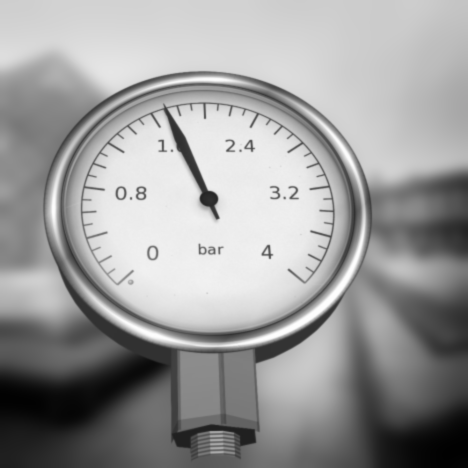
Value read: 1.7 (bar)
